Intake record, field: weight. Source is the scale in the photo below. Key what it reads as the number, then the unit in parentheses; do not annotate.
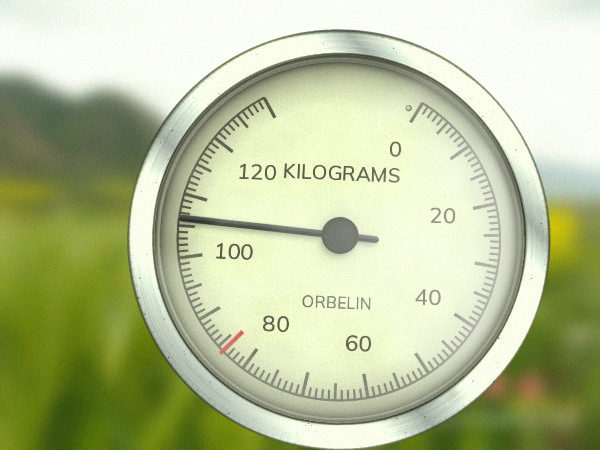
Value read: 106 (kg)
